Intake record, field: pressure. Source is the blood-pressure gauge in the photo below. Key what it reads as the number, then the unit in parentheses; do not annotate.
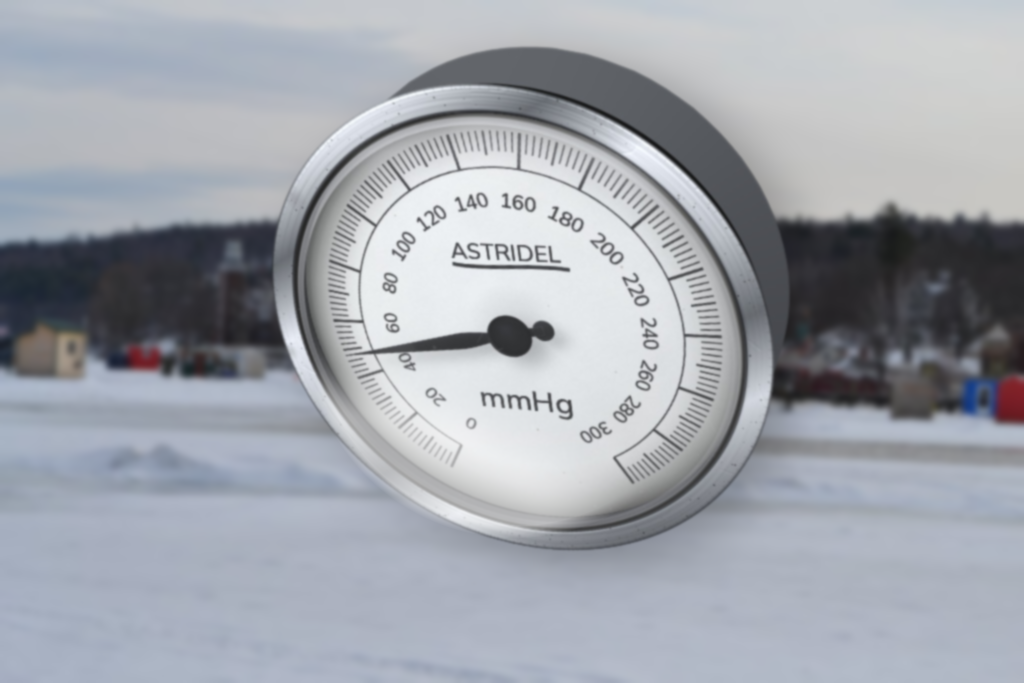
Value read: 50 (mmHg)
